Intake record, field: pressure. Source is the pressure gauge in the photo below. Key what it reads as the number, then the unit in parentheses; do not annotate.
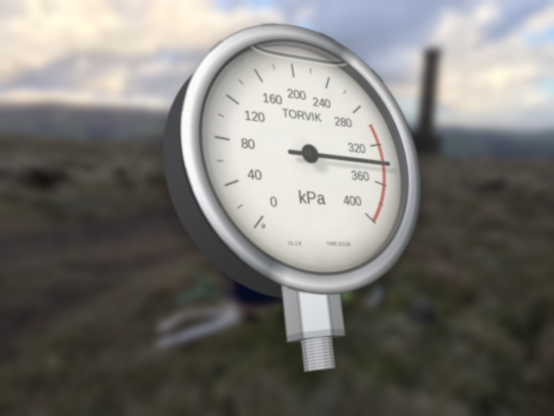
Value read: 340 (kPa)
